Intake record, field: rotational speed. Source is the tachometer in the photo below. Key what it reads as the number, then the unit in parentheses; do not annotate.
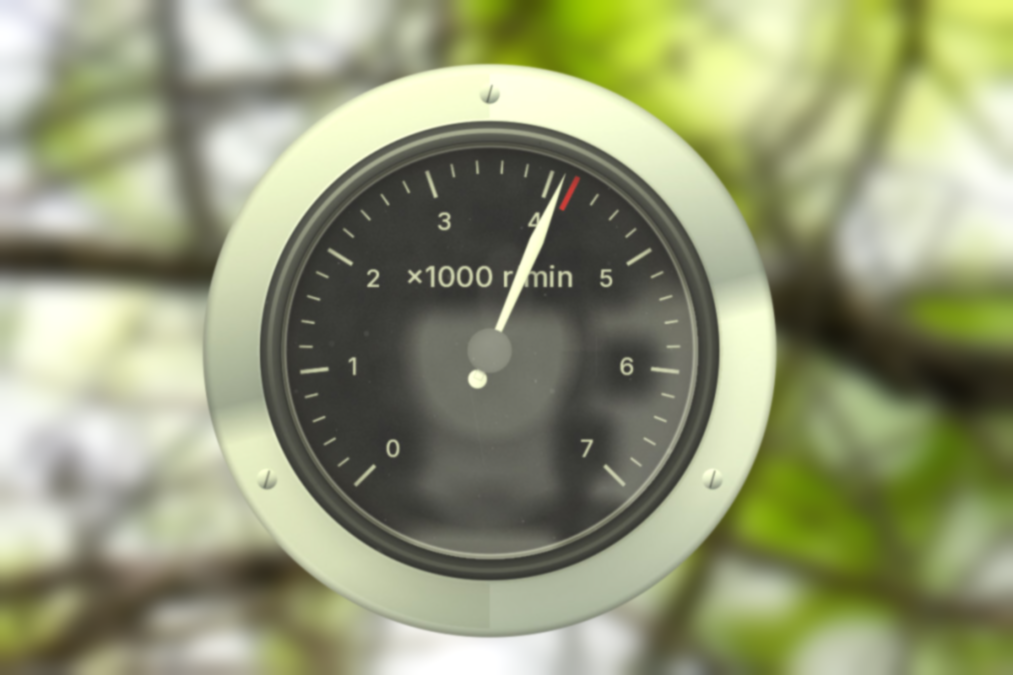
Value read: 4100 (rpm)
